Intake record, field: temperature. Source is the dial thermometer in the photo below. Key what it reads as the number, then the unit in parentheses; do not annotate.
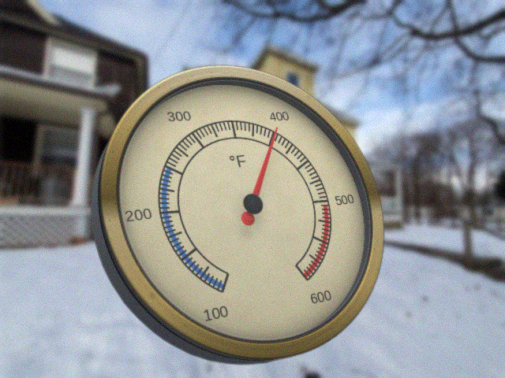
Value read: 400 (°F)
